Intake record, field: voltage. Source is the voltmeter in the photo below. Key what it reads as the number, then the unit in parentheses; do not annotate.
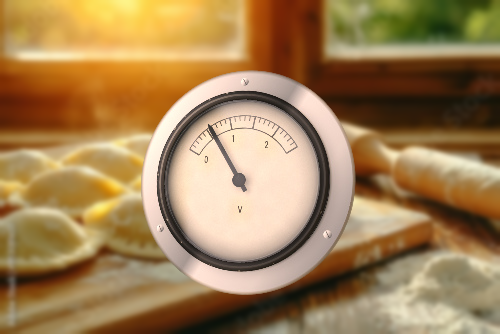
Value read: 0.6 (V)
